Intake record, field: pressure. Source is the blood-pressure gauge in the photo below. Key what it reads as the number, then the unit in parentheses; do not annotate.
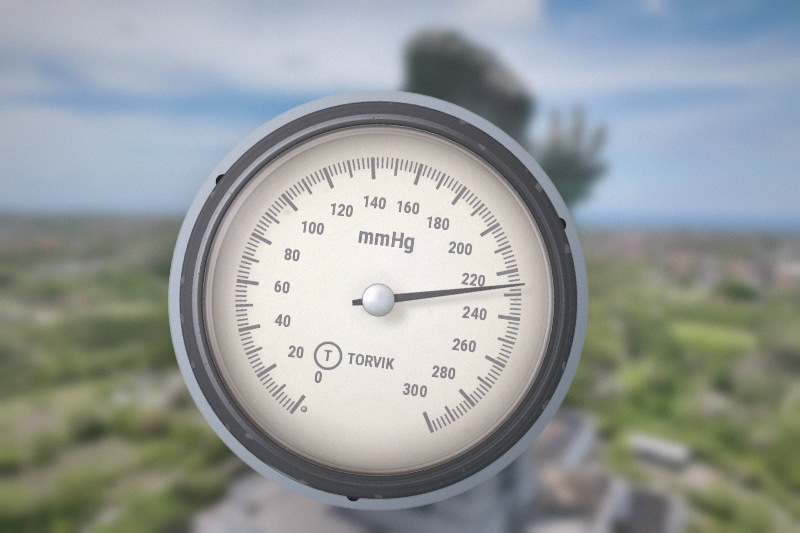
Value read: 226 (mmHg)
